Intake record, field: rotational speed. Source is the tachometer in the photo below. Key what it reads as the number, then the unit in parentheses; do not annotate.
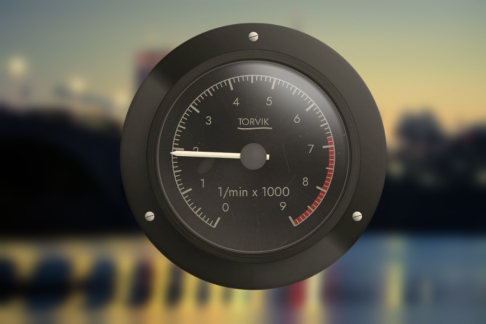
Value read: 1900 (rpm)
